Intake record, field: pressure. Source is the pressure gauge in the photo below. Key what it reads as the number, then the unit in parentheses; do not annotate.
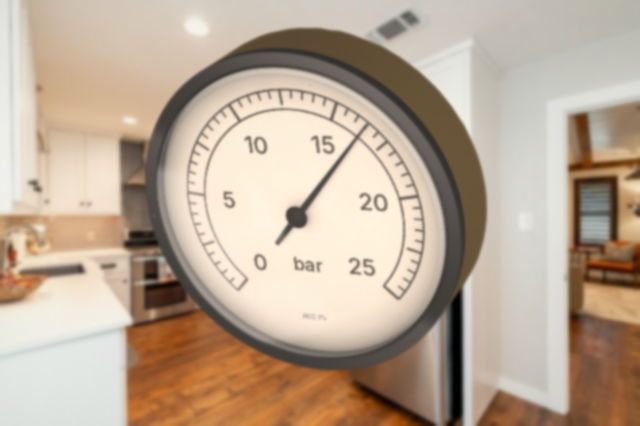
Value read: 16.5 (bar)
